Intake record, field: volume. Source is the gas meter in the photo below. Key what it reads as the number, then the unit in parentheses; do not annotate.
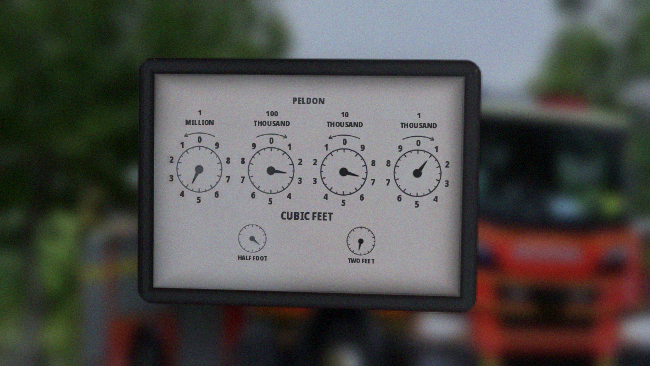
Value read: 427100 (ft³)
